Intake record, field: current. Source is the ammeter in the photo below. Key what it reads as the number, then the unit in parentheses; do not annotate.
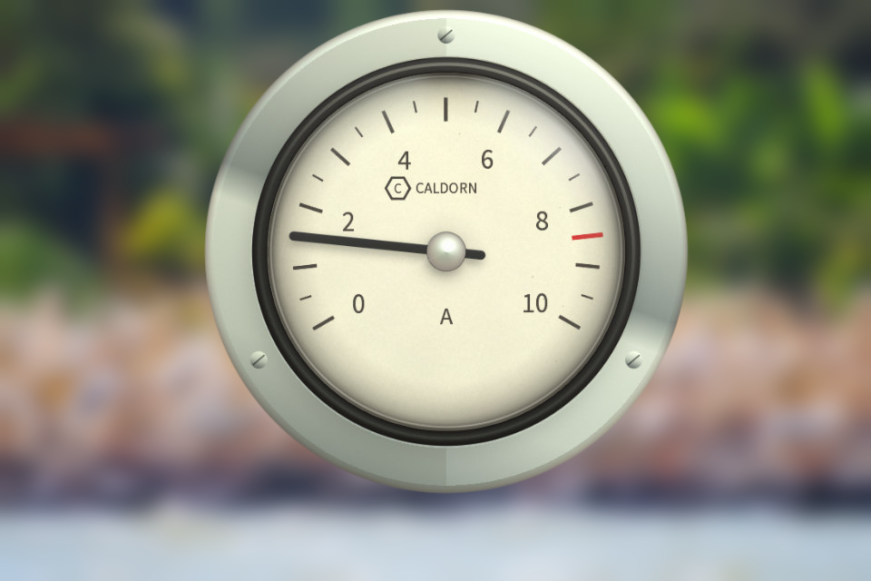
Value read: 1.5 (A)
